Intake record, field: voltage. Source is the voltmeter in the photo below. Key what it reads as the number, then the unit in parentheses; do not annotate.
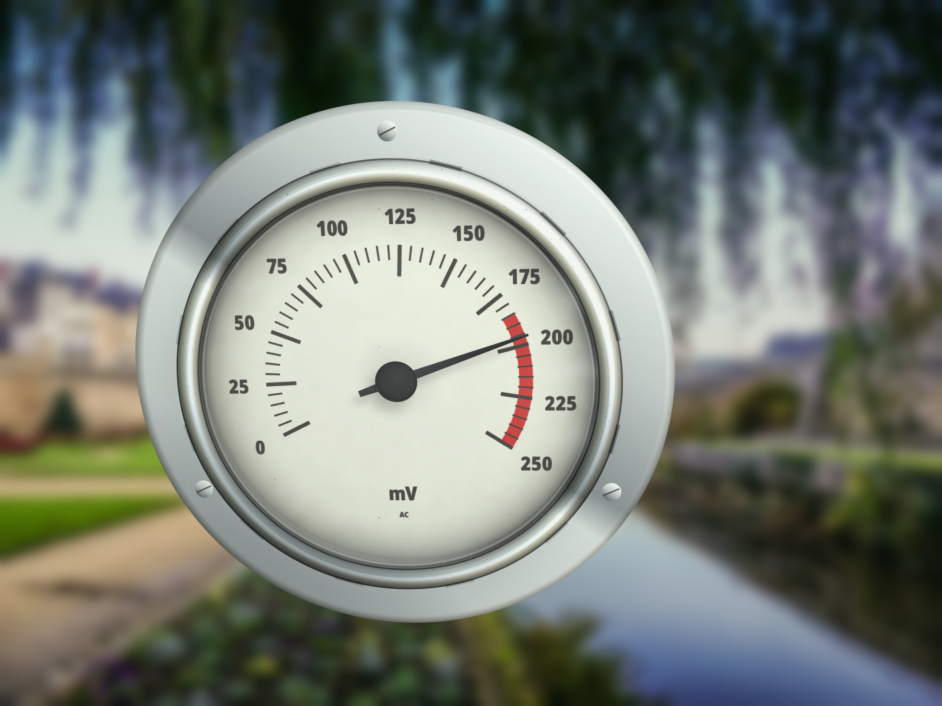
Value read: 195 (mV)
